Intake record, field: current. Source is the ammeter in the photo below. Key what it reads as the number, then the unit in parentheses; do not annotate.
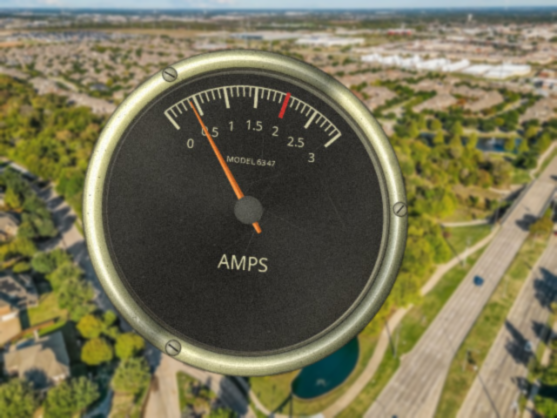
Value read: 0.4 (A)
